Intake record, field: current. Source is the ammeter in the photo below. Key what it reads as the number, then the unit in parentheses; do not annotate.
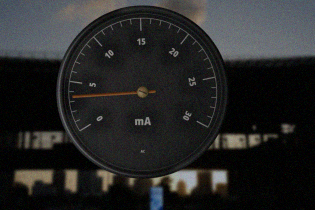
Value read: 3.5 (mA)
